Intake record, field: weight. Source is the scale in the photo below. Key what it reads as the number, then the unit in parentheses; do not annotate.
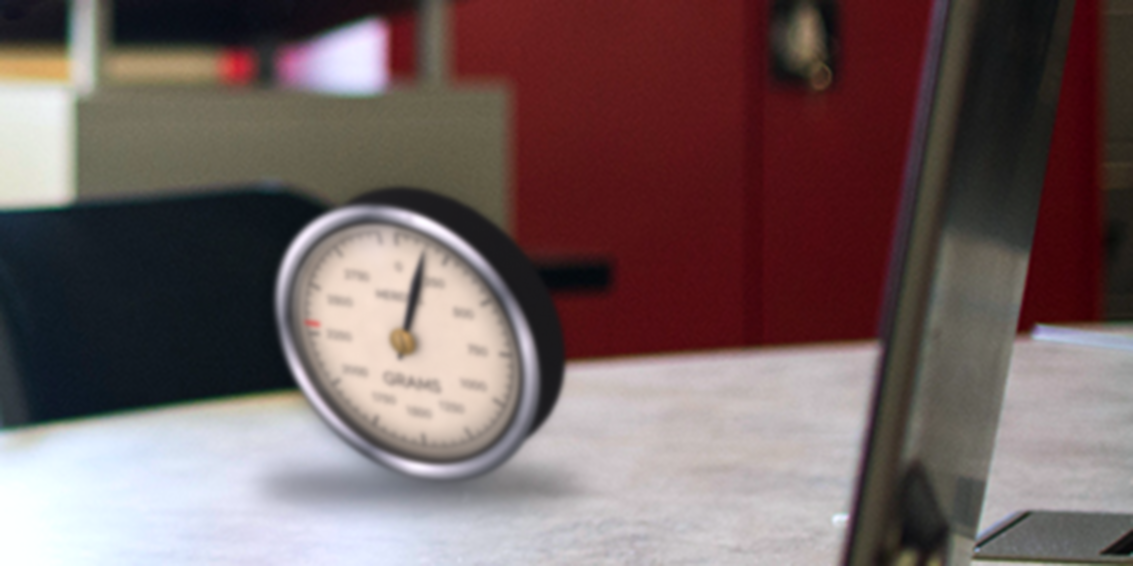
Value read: 150 (g)
